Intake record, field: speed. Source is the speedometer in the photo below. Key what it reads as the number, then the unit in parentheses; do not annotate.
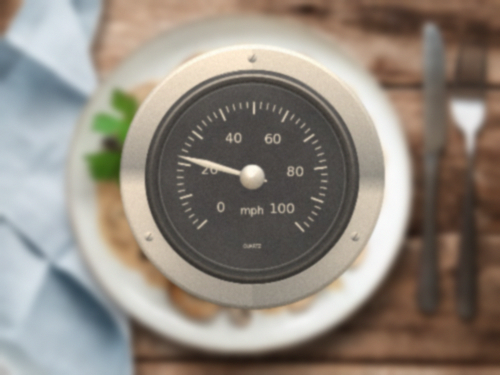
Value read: 22 (mph)
